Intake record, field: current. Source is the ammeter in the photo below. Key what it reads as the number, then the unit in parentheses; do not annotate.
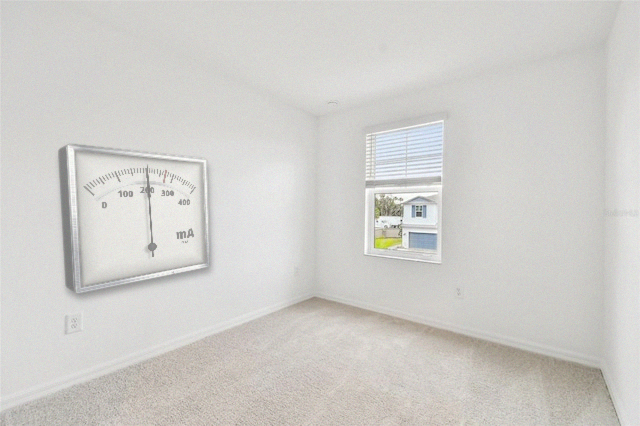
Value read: 200 (mA)
